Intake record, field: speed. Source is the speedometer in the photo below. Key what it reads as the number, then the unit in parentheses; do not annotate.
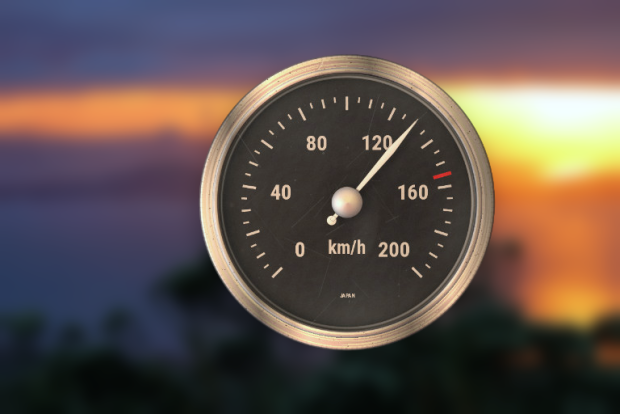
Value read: 130 (km/h)
